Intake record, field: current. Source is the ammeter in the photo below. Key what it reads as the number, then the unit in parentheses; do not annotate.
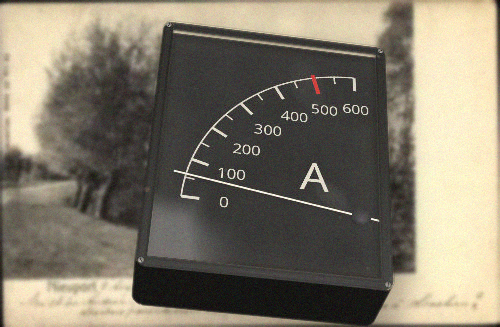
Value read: 50 (A)
